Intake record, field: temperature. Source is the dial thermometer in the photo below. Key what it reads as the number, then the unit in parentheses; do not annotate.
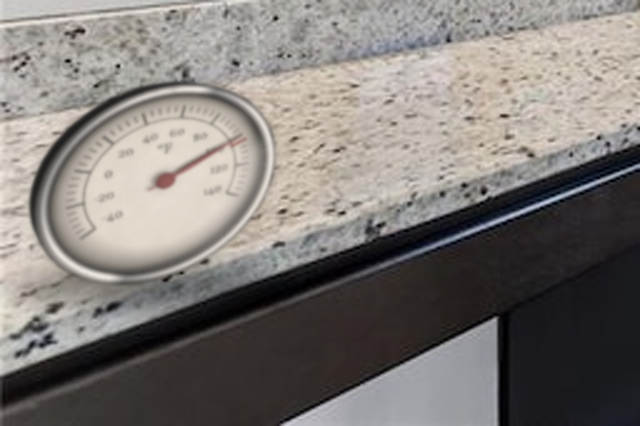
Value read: 100 (°F)
